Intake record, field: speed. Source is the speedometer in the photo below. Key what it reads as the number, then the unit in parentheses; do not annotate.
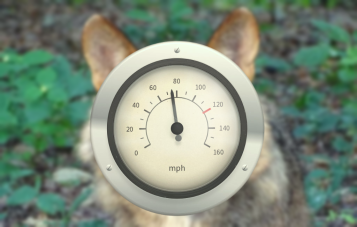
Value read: 75 (mph)
